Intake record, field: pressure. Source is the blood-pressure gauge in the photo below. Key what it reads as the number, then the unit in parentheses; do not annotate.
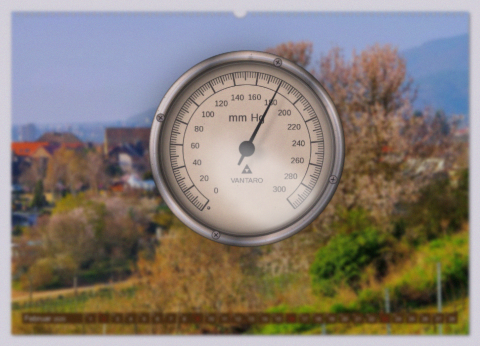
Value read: 180 (mmHg)
